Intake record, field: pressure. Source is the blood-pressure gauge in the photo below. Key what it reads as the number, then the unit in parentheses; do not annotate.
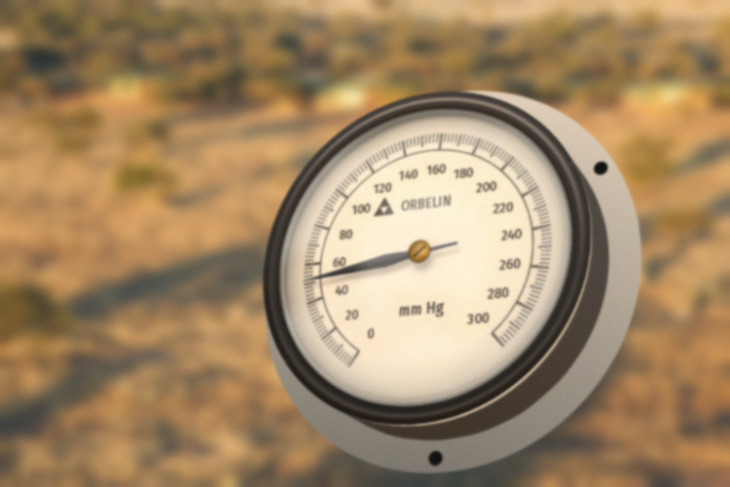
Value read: 50 (mmHg)
